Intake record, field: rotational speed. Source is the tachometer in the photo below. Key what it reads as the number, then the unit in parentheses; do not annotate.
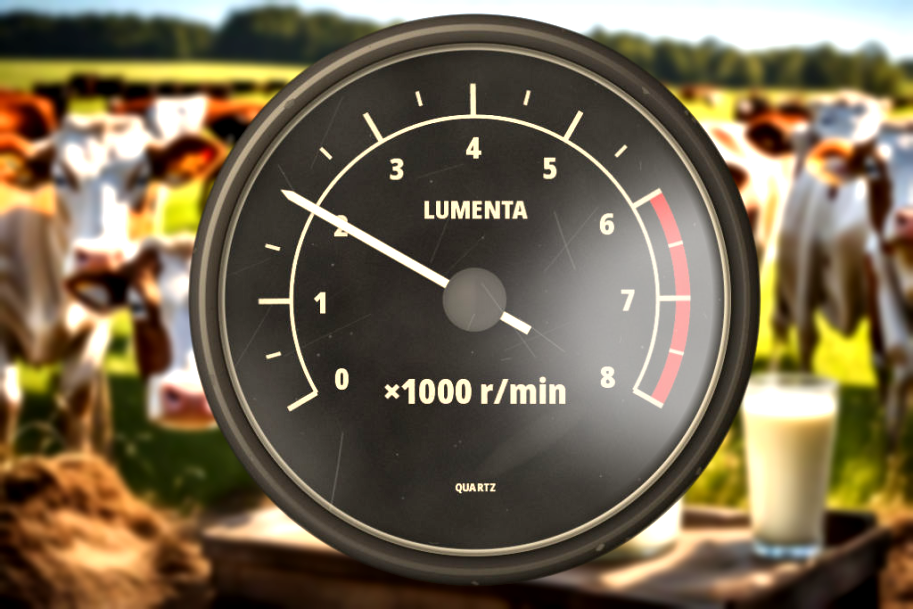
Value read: 2000 (rpm)
